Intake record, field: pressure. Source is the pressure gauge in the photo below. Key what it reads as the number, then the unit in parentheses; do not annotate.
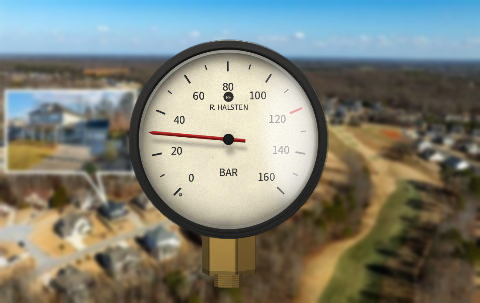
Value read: 30 (bar)
